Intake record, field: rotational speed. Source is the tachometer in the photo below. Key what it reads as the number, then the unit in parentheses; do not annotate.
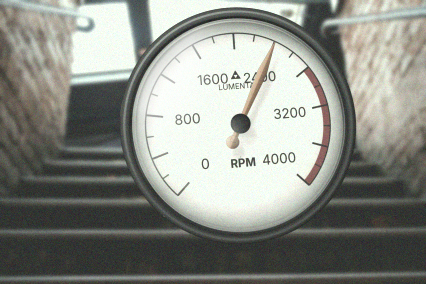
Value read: 2400 (rpm)
